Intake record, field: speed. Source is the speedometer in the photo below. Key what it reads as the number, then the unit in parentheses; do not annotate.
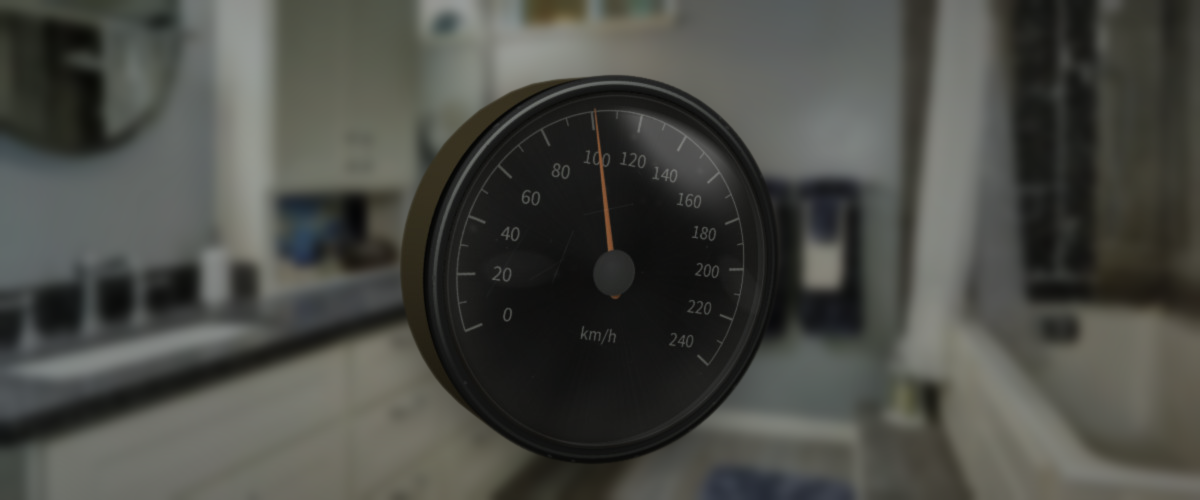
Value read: 100 (km/h)
